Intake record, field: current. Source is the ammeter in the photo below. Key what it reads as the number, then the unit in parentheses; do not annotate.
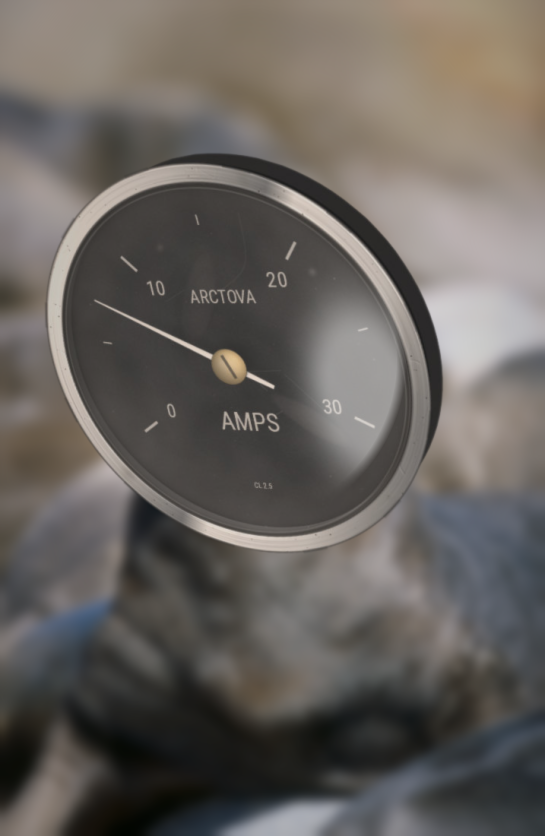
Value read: 7.5 (A)
